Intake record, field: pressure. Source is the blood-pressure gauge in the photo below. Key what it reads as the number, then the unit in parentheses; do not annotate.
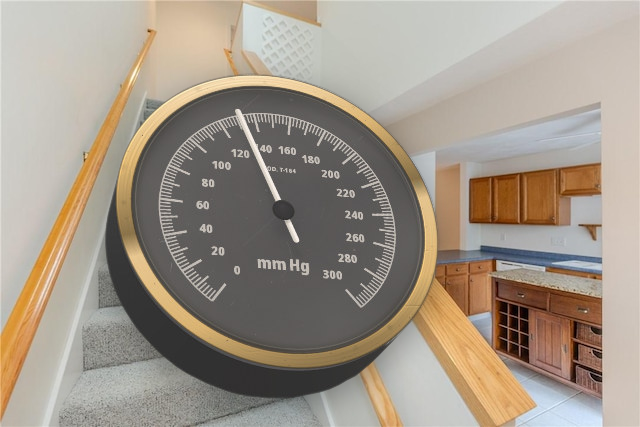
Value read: 130 (mmHg)
